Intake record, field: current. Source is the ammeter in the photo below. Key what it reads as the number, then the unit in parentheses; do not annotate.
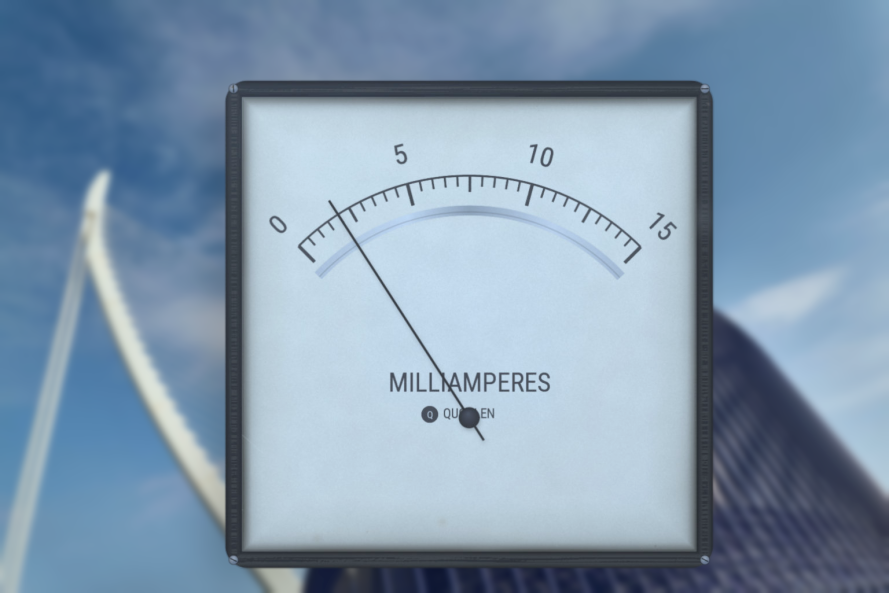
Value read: 2 (mA)
